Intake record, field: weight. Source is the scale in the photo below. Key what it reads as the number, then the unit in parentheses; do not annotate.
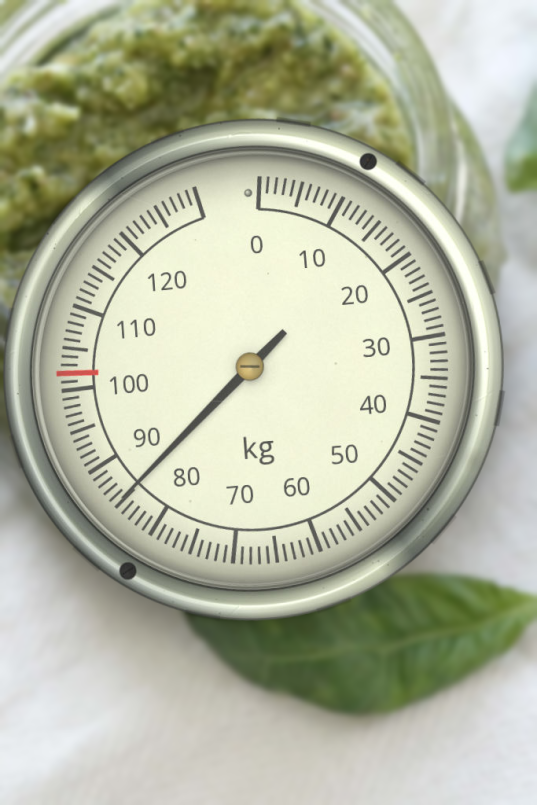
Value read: 85 (kg)
